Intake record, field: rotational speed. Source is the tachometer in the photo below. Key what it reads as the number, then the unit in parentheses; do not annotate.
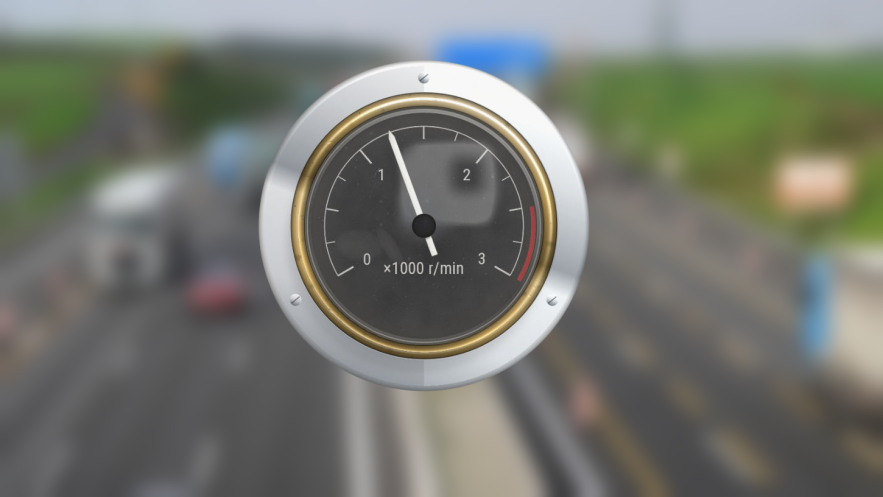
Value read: 1250 (rpm)
